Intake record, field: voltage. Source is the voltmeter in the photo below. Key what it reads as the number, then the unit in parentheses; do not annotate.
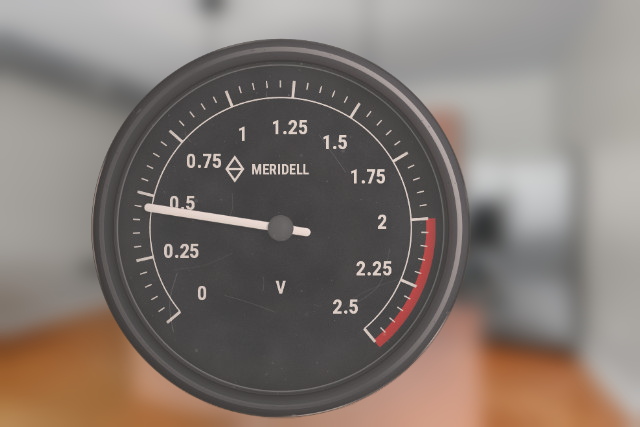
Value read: 0.45 (V)
